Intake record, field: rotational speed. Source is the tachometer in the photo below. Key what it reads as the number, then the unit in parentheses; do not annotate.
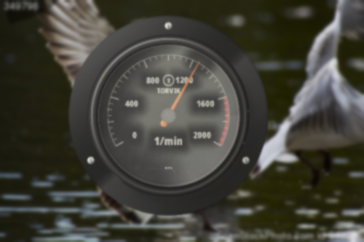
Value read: 1250 (rpm)
